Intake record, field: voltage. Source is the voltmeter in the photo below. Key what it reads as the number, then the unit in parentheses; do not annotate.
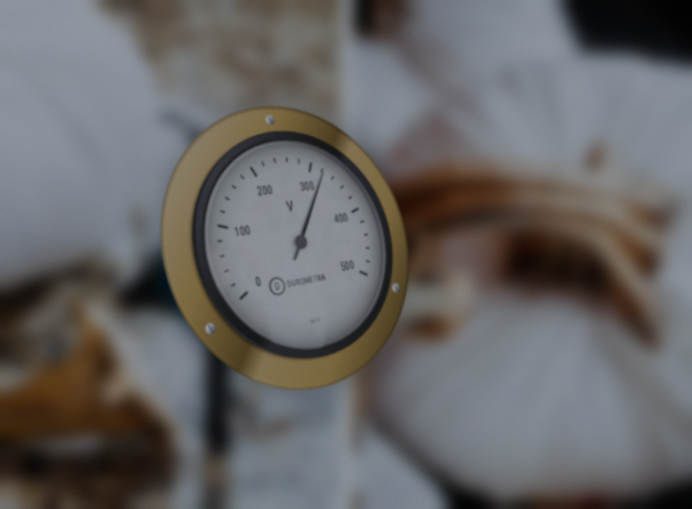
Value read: 320 (V)
